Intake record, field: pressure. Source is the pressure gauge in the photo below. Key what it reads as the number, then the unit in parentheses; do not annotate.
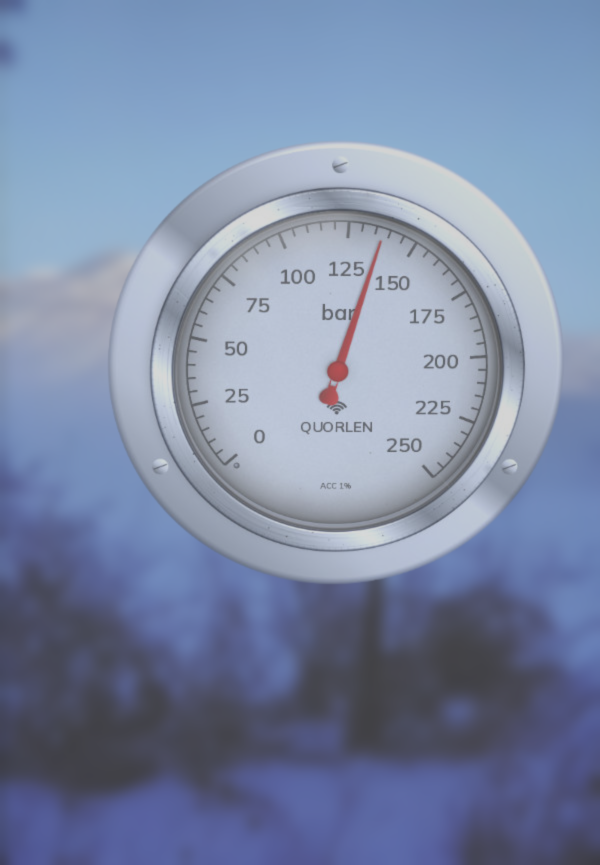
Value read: 137.5 (bar)
